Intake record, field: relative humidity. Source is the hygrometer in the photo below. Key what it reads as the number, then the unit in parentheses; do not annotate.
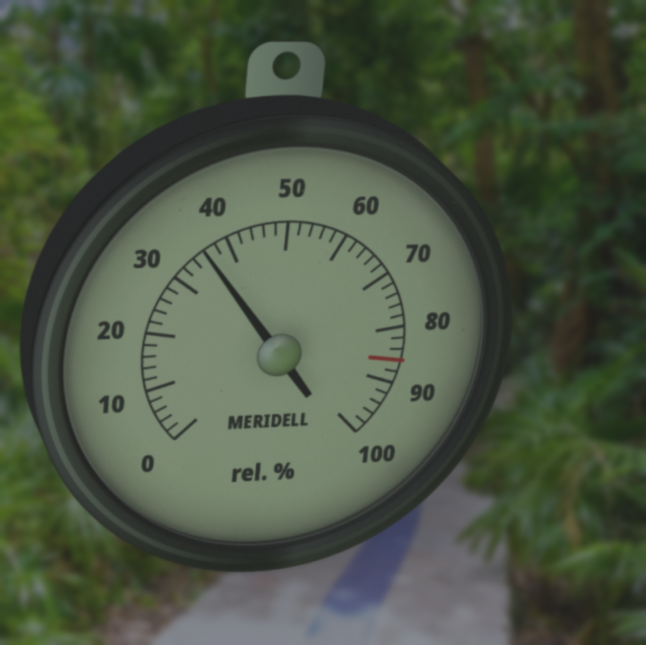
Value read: 36 (%)
